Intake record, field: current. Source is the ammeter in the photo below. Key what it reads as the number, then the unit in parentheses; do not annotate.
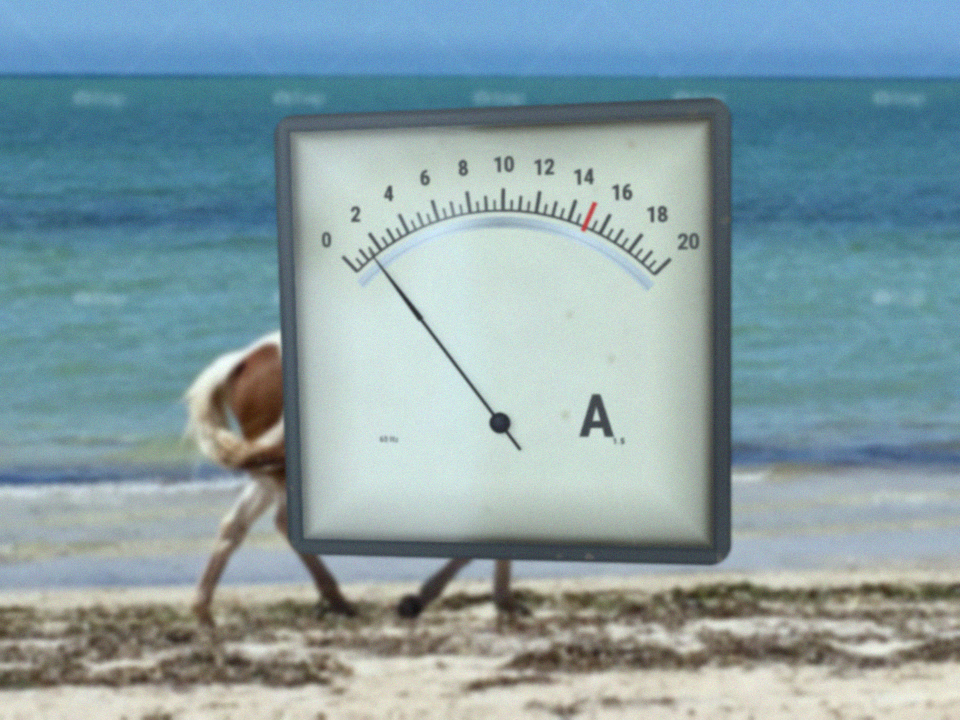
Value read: 1.5 (A)
